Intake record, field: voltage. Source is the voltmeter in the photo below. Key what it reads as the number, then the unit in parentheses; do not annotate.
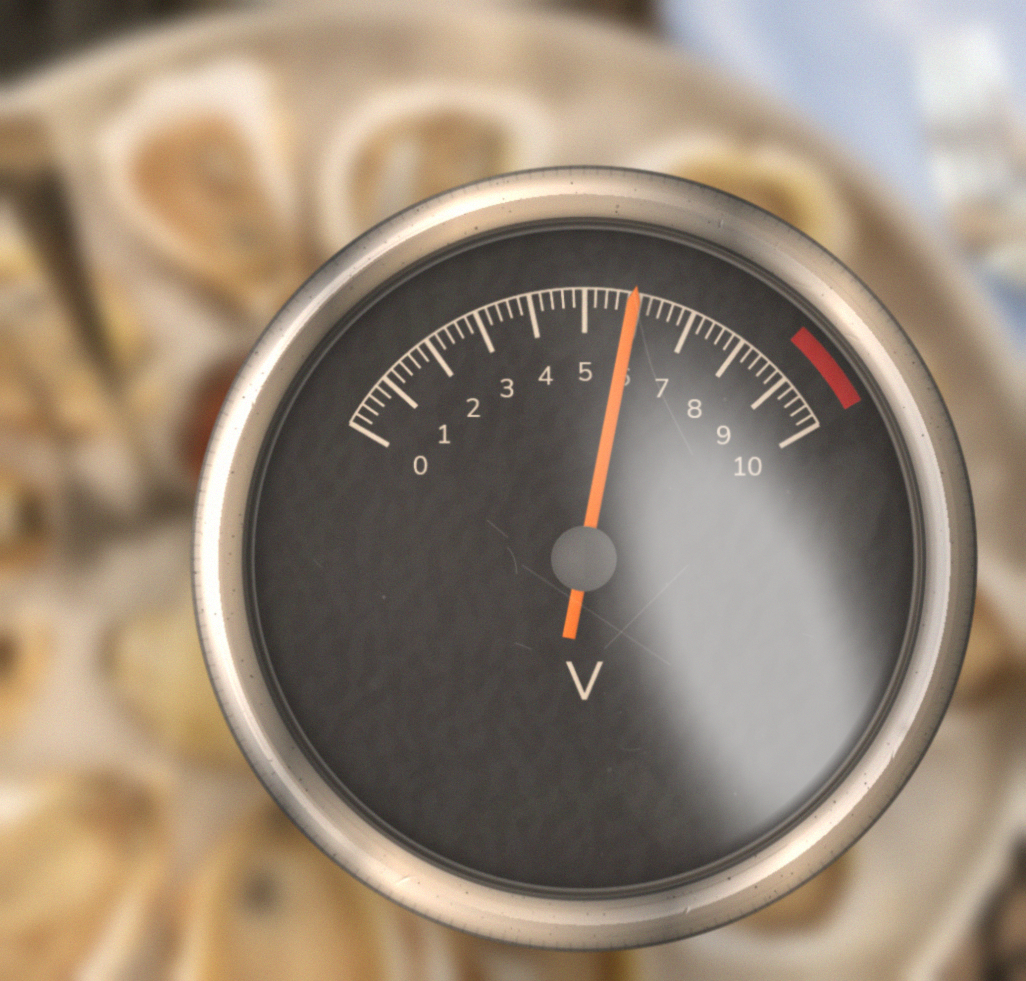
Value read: 5.9 (V)
